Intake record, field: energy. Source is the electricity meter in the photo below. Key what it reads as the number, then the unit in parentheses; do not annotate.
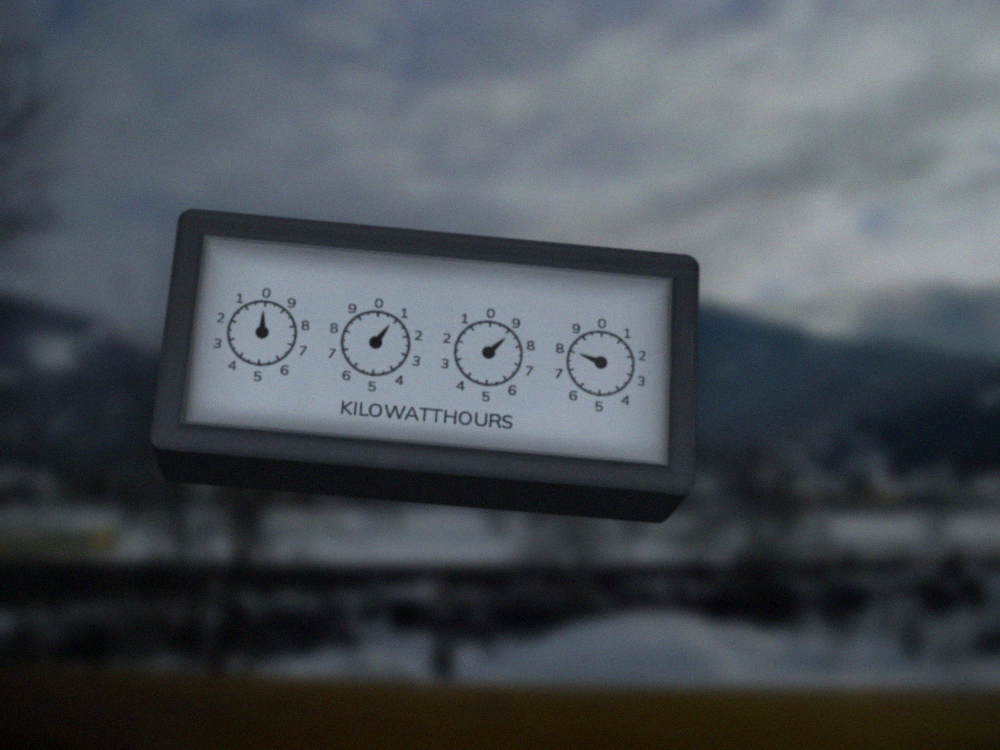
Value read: 88 (kWh)
